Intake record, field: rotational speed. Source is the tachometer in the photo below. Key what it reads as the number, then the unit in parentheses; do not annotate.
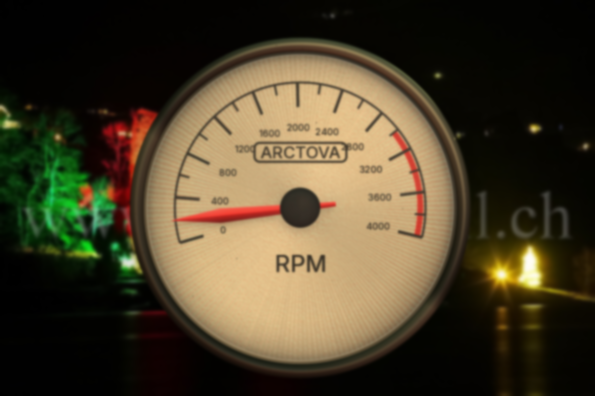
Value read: 200 (rpm)
